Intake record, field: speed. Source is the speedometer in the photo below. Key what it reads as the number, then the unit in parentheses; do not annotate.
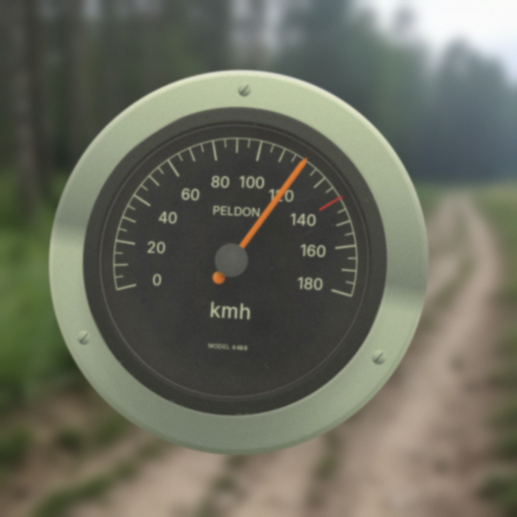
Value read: 120 (km/h)
